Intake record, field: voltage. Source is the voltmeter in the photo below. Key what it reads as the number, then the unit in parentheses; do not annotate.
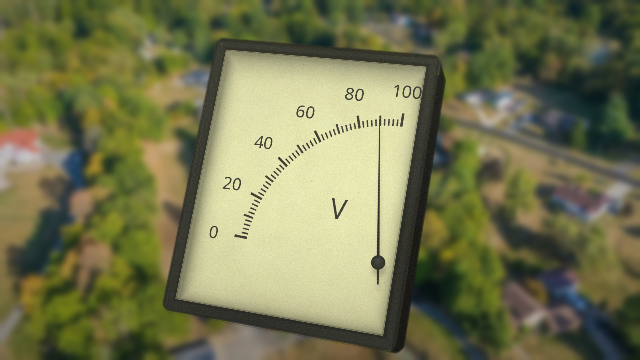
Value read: 90 (V)
